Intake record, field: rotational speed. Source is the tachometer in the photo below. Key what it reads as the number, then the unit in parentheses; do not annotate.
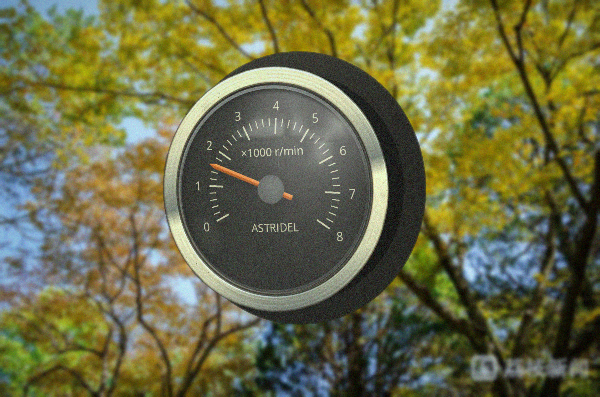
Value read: 1600 (rpm)
